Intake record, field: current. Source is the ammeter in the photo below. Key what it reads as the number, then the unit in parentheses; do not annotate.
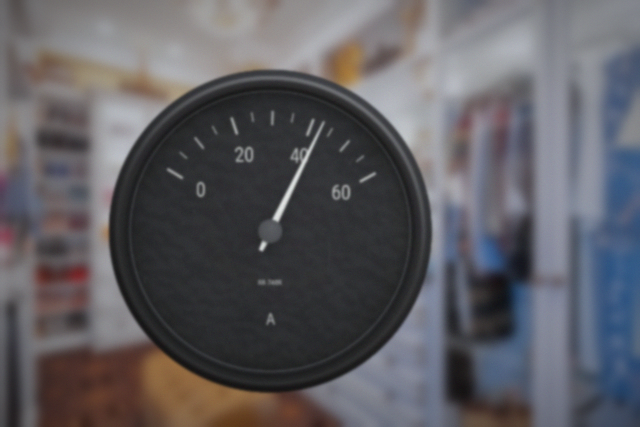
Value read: 42.5 (A)
